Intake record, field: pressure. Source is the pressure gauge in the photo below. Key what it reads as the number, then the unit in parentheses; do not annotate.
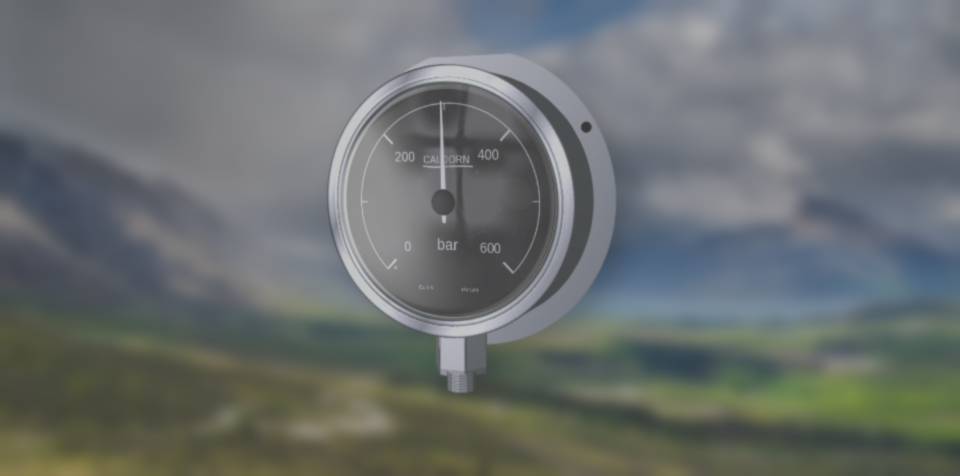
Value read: 300 (bar)
